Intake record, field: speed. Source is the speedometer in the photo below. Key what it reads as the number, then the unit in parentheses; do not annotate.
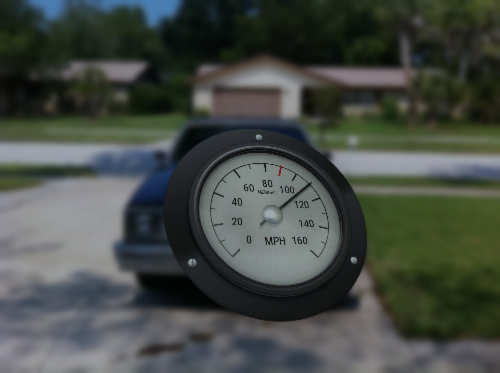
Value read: 110 (mph)
